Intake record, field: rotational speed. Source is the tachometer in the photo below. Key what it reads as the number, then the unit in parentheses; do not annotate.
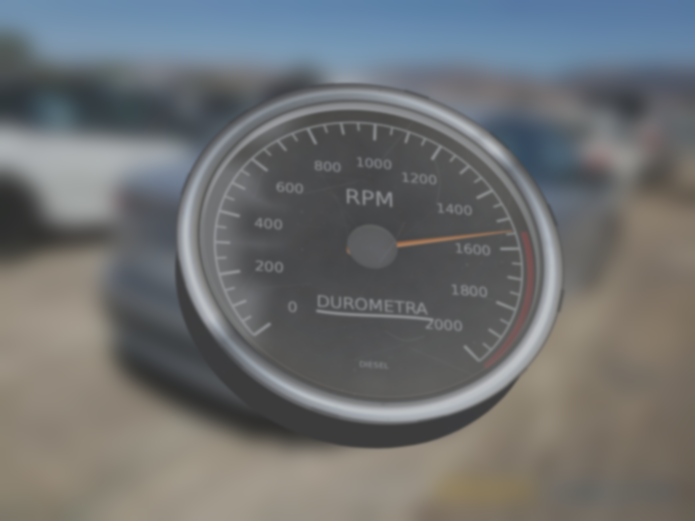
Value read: 1550 (rpm)
